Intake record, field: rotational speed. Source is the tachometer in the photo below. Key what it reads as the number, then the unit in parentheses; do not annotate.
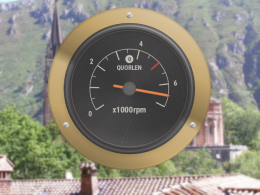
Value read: 6500 (rpm)
